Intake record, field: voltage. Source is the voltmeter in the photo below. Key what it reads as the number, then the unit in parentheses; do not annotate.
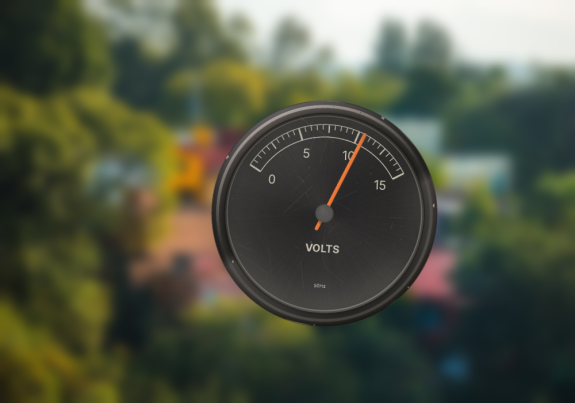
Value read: 10.5 (V)
